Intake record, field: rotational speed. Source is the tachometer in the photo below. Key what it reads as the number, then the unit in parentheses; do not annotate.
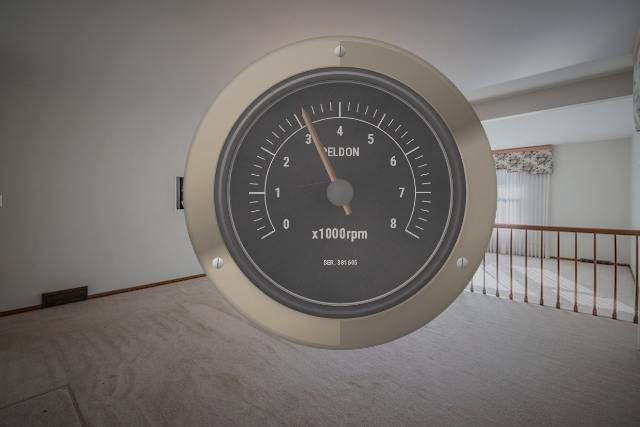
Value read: 3200 (rpm)
